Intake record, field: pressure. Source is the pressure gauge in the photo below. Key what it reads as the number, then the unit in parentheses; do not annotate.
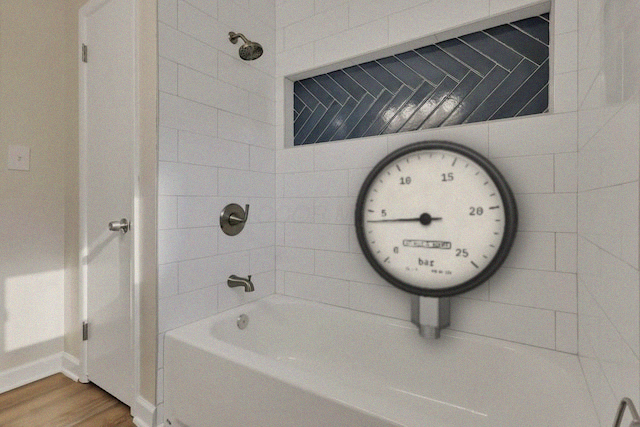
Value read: 4 (bar)
